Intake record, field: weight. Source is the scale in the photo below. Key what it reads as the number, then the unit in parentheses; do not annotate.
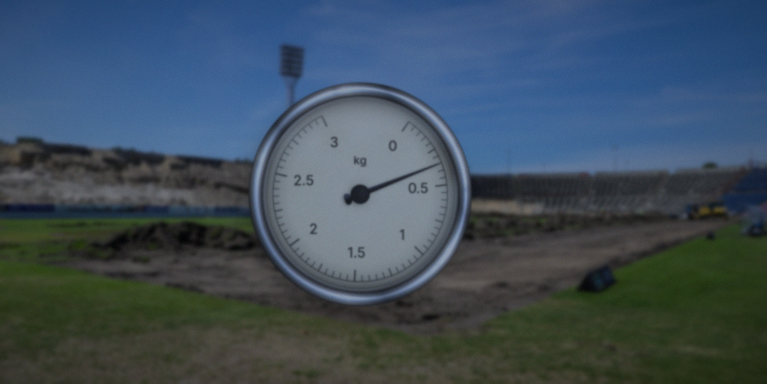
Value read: 0.35 (kg)
